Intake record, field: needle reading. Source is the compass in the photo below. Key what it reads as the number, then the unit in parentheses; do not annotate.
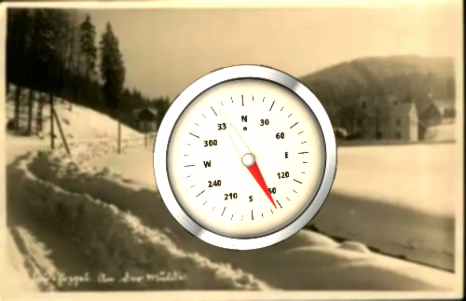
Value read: 155 (°)
